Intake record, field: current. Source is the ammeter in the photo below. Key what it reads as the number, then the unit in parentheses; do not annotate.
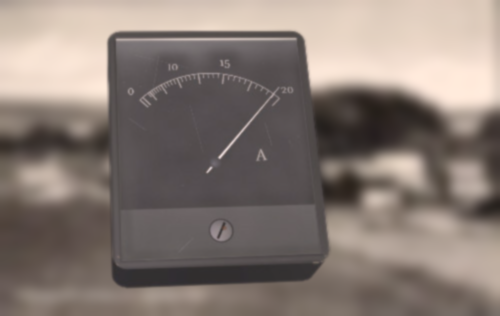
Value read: 19.5 (A)
